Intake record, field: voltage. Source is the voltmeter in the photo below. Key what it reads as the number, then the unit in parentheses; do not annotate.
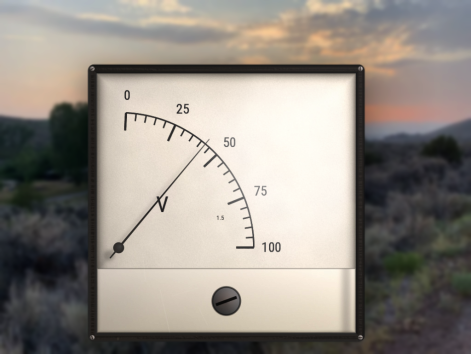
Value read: 42.5 (V)
